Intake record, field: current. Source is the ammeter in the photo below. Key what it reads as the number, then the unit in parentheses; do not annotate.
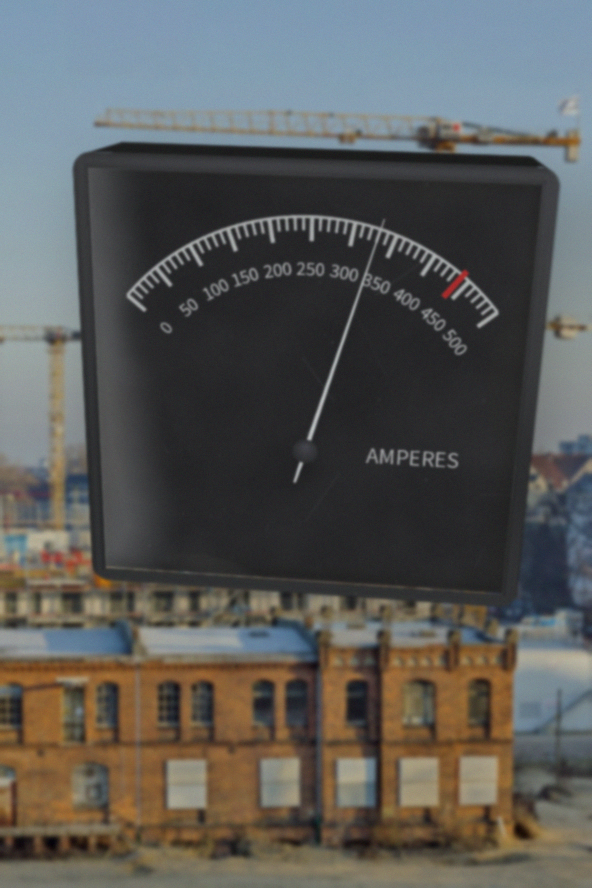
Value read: 330 (A)
